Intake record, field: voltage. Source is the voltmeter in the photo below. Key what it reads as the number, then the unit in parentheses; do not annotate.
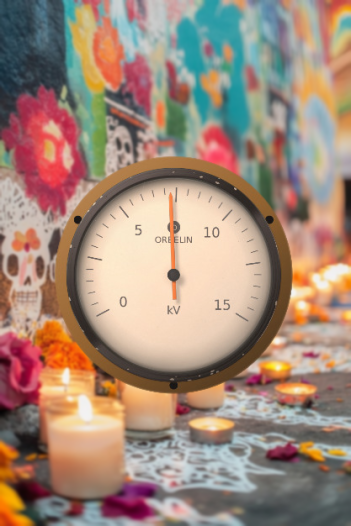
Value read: 7.25 (kV)
